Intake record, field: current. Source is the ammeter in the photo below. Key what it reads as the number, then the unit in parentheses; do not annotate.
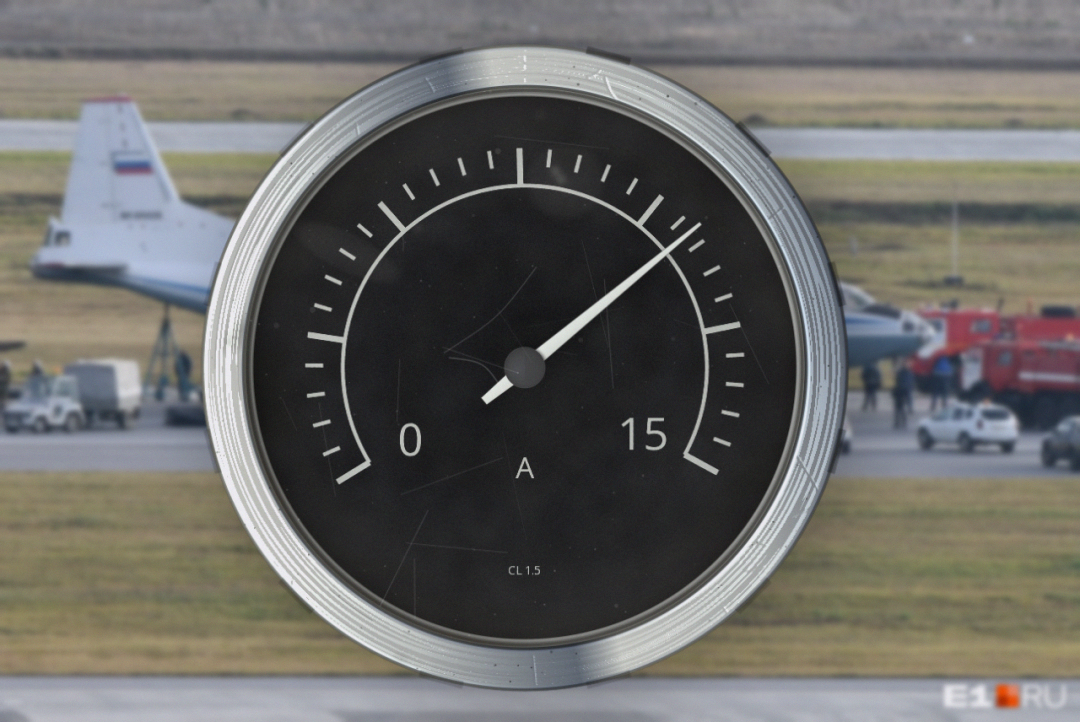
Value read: 10.75 (A)
